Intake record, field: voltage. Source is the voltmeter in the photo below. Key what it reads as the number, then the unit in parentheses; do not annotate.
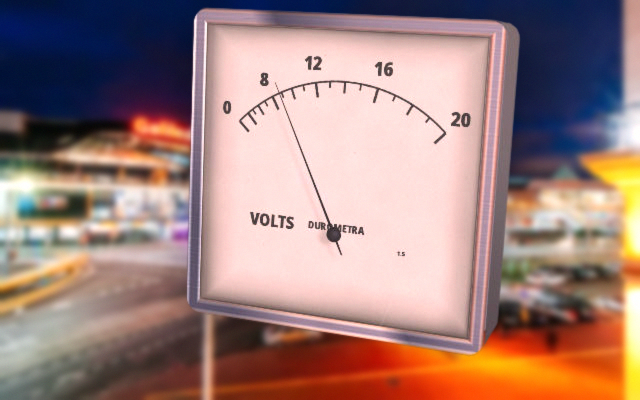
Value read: 9 (V)
